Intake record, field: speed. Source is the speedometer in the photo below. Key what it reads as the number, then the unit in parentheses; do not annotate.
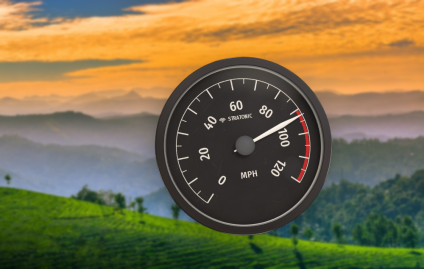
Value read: 92.5 (mph)
